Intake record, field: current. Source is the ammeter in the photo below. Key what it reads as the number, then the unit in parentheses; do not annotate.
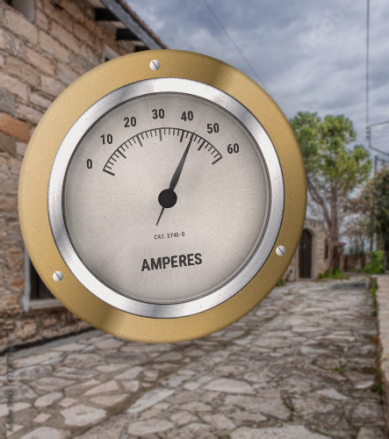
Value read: 44 (A)
